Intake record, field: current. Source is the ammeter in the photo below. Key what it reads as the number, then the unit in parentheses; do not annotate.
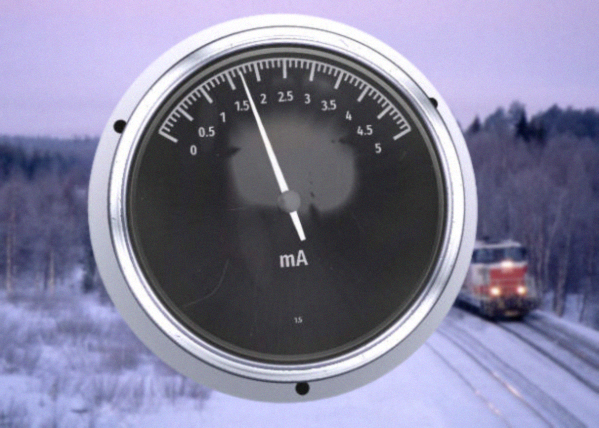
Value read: 1.7 (mA)
